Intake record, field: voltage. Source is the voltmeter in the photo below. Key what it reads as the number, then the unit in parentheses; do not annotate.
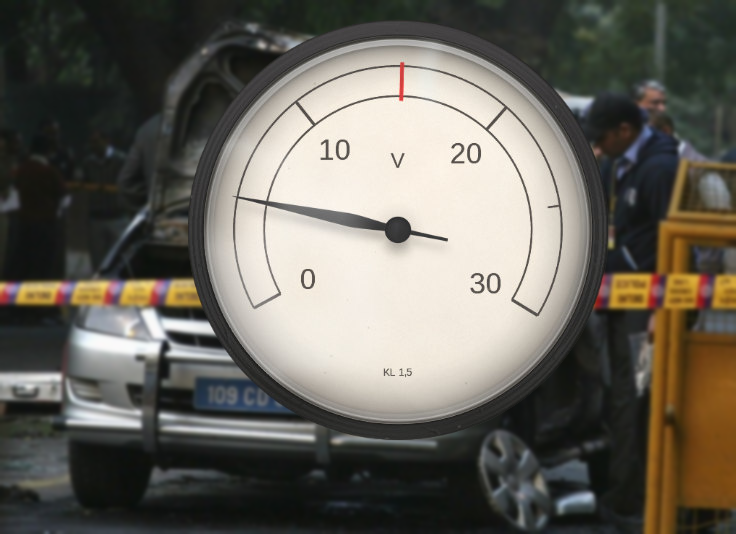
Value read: 5 (V)
